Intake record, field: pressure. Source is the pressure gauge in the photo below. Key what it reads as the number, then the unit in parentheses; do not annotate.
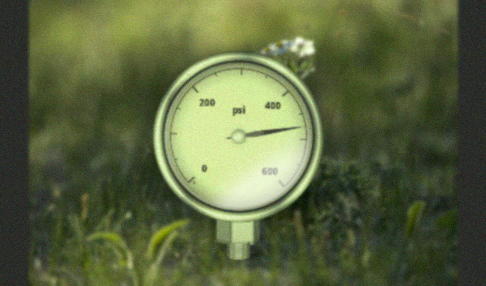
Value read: 475 (psi)
